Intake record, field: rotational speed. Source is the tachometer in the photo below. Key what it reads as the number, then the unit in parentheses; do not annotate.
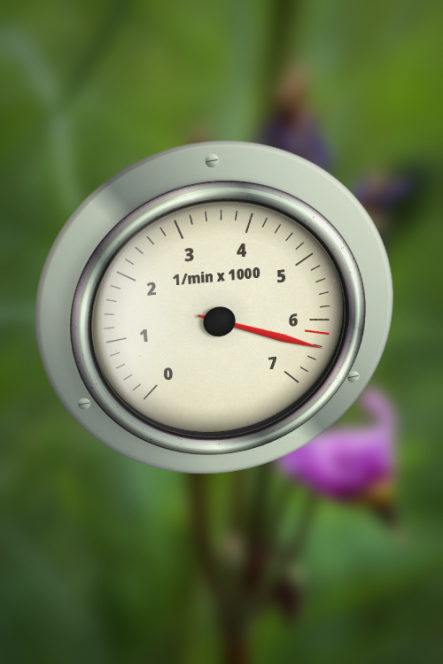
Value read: 6400 (rpm)
